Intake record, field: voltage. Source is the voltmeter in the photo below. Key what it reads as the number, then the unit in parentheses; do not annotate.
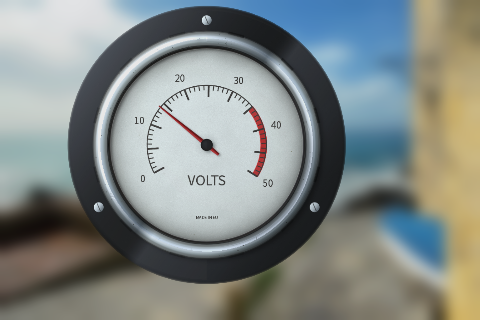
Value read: 14 (V)
